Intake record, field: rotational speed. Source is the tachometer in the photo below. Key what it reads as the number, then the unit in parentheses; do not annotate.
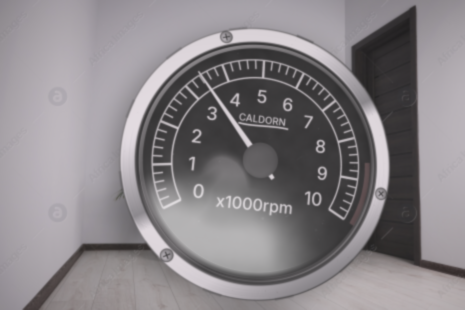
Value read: 3400 (rpm)
